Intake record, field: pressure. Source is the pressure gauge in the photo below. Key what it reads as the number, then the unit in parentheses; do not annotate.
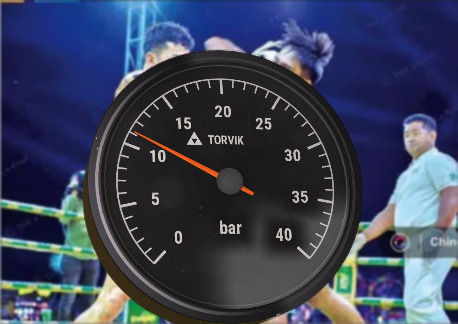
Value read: 11 (bar)
